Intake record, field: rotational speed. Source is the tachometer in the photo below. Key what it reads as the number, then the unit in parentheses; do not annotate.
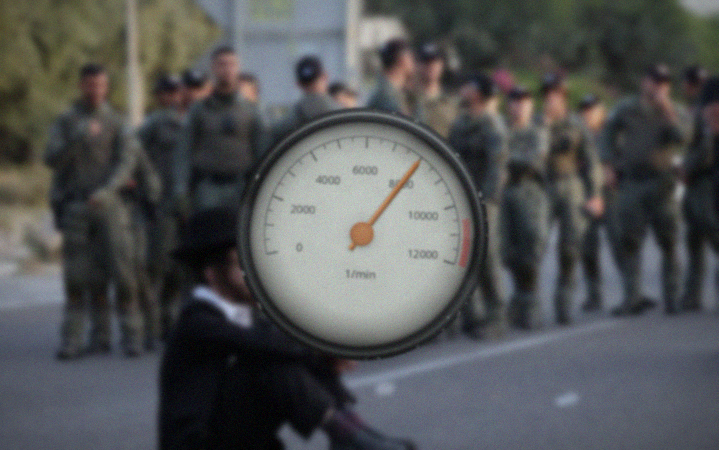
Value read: 8000 (rpm)
